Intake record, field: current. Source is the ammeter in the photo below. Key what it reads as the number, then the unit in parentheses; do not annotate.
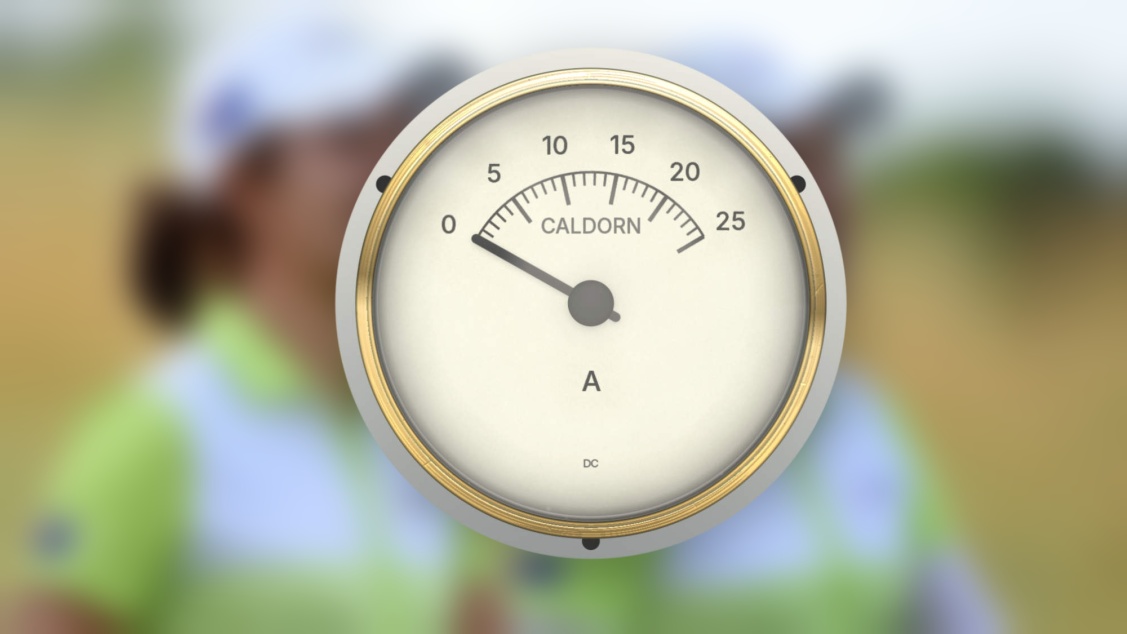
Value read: 0 (A)
